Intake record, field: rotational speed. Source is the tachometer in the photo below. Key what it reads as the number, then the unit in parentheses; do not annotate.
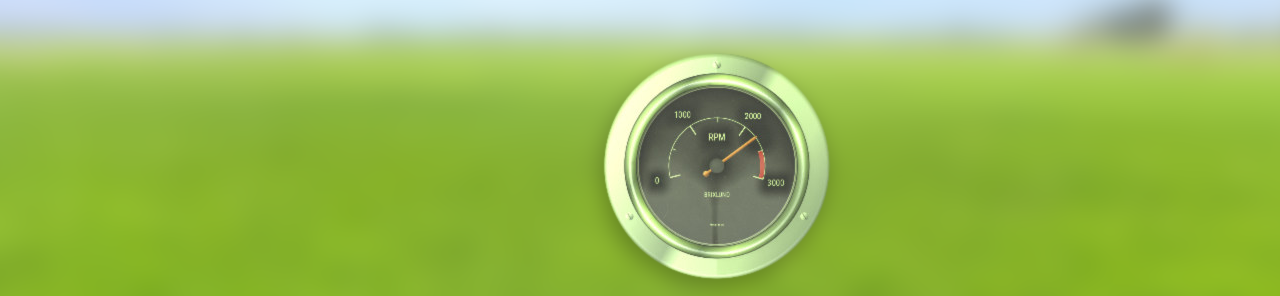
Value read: 2250 (rpm)
